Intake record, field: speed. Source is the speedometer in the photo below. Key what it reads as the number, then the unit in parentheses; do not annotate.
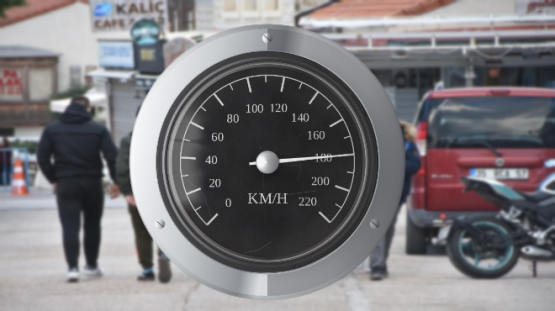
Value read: 180 (km/h)
